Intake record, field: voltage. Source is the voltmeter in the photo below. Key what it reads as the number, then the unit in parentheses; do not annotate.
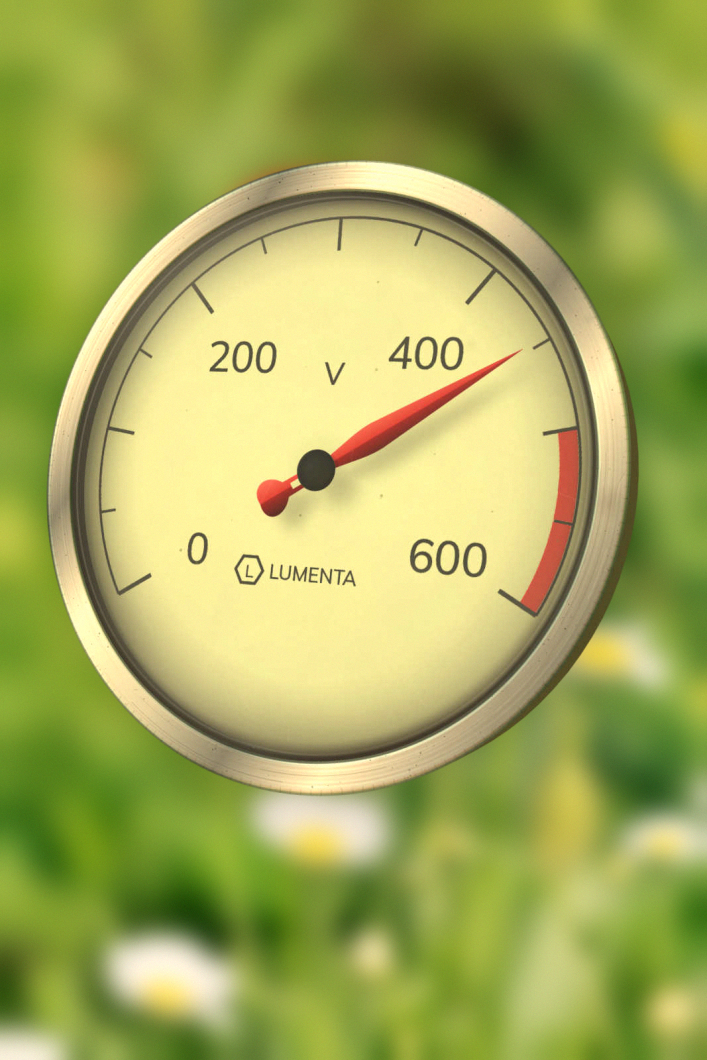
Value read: 450 (V)
